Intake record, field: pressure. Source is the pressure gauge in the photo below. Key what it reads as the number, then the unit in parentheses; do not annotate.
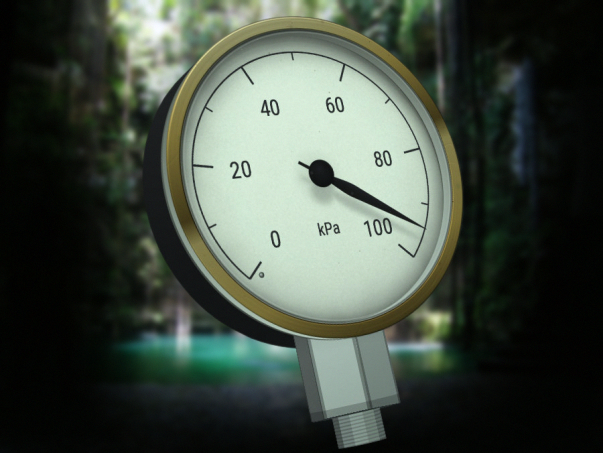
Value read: 95 (kPa)
